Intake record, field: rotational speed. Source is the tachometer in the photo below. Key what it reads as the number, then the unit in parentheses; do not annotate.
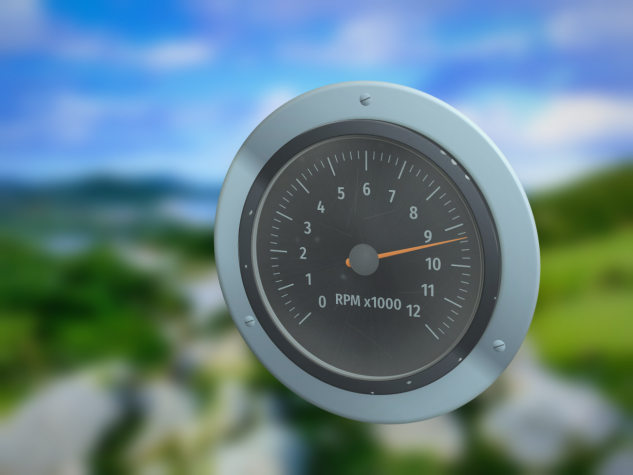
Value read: 9300 (rpm)
